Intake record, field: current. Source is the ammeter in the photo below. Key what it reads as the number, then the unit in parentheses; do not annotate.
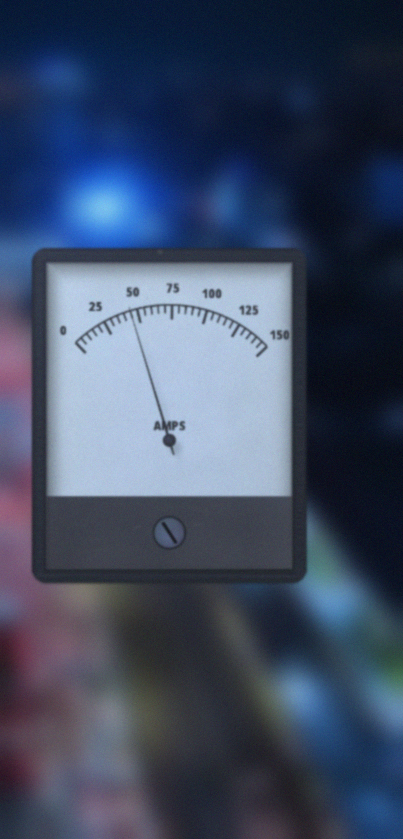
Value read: 45 (A)
